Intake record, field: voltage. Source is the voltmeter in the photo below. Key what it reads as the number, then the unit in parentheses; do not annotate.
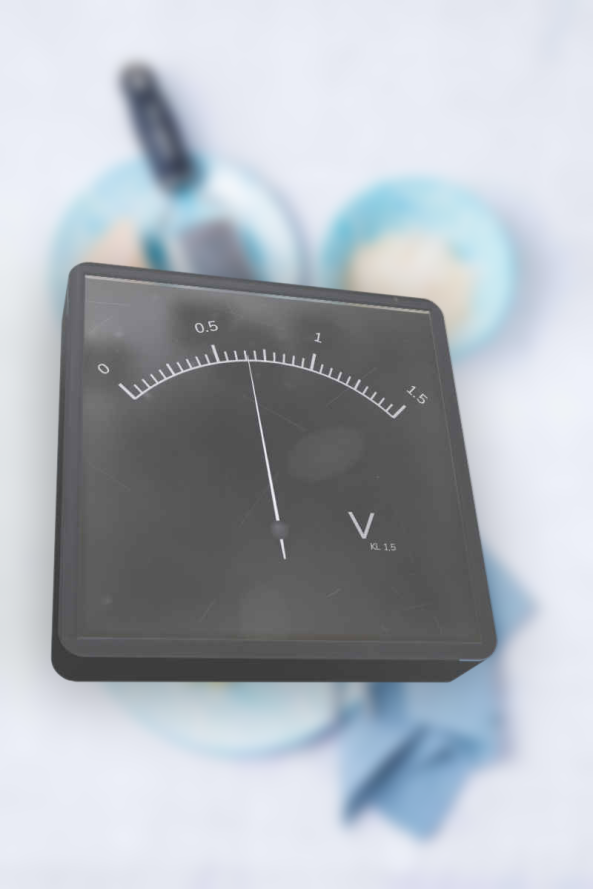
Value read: 0.65 (V)
